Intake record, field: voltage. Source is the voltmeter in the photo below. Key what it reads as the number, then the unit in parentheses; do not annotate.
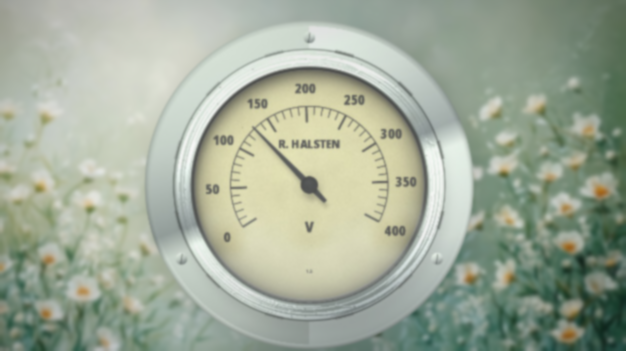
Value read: 130 (V)
